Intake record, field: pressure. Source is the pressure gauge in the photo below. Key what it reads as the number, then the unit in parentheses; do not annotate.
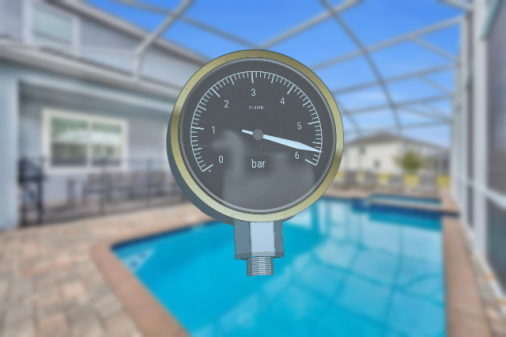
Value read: 5.7 (bar)
